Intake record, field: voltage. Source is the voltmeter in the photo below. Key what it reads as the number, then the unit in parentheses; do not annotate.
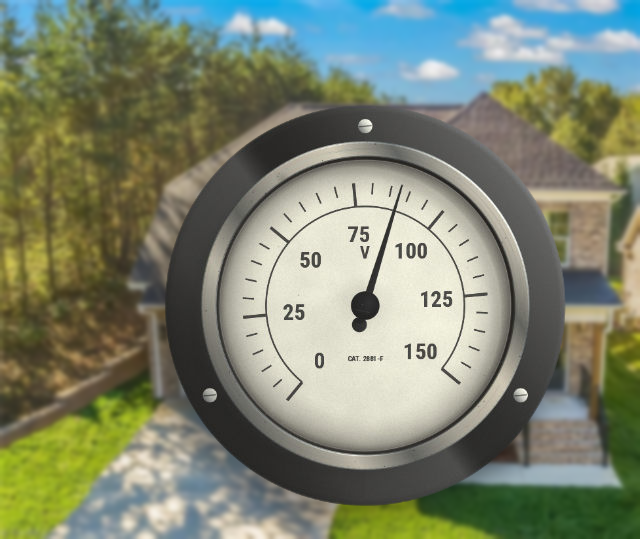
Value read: 87.5 (V)
